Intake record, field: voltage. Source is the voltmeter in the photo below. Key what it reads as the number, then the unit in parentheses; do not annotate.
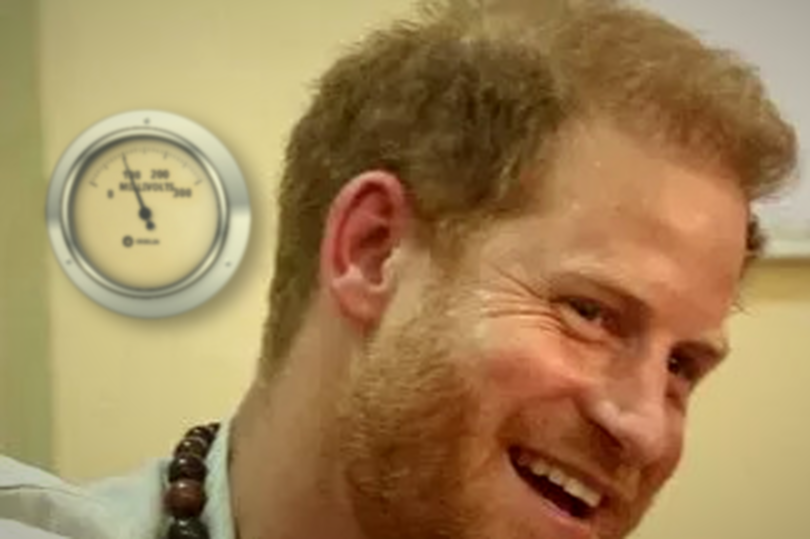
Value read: 100 (mV)
